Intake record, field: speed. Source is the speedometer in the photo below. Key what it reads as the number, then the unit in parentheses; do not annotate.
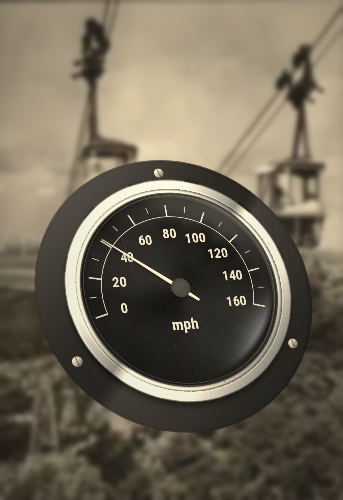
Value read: 40 (mph)
